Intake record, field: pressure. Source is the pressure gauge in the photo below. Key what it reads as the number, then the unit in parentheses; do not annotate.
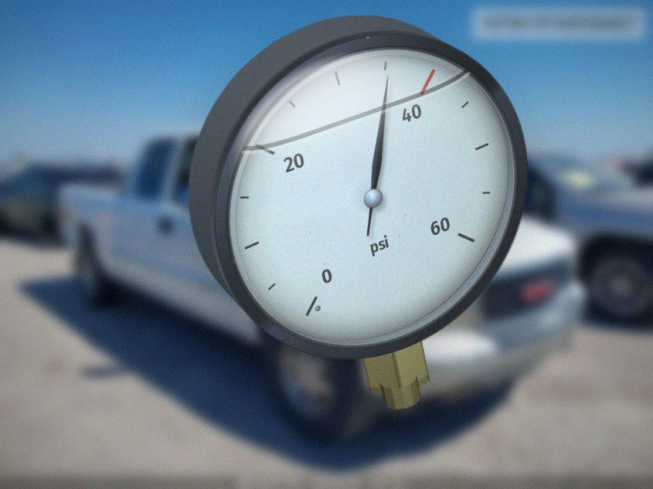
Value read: 35 (psi)
